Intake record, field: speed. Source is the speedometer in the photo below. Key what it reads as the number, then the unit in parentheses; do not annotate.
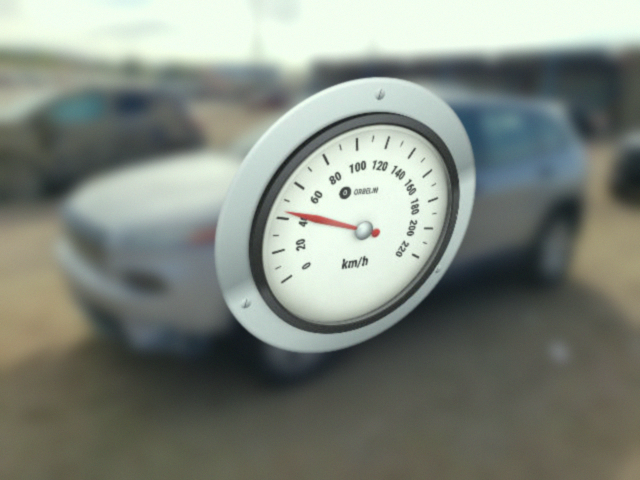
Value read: 45 (km/h)
